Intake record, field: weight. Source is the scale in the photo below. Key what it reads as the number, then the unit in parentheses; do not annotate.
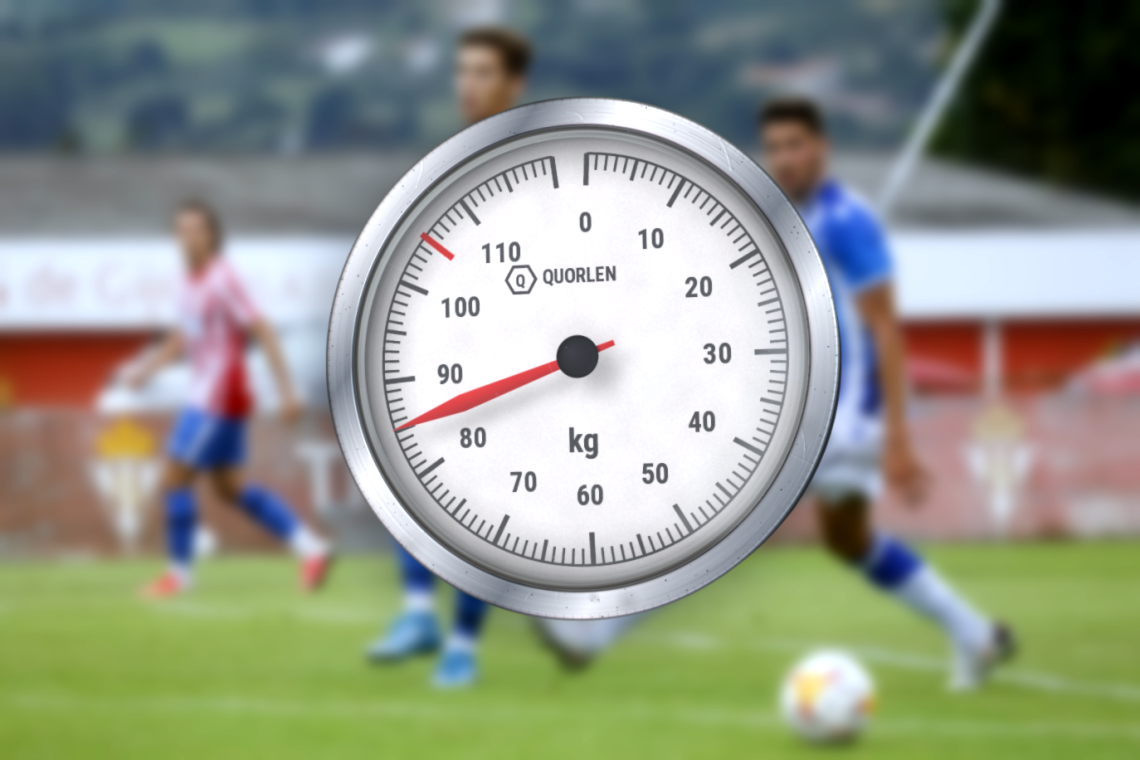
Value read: 85 (kg)
